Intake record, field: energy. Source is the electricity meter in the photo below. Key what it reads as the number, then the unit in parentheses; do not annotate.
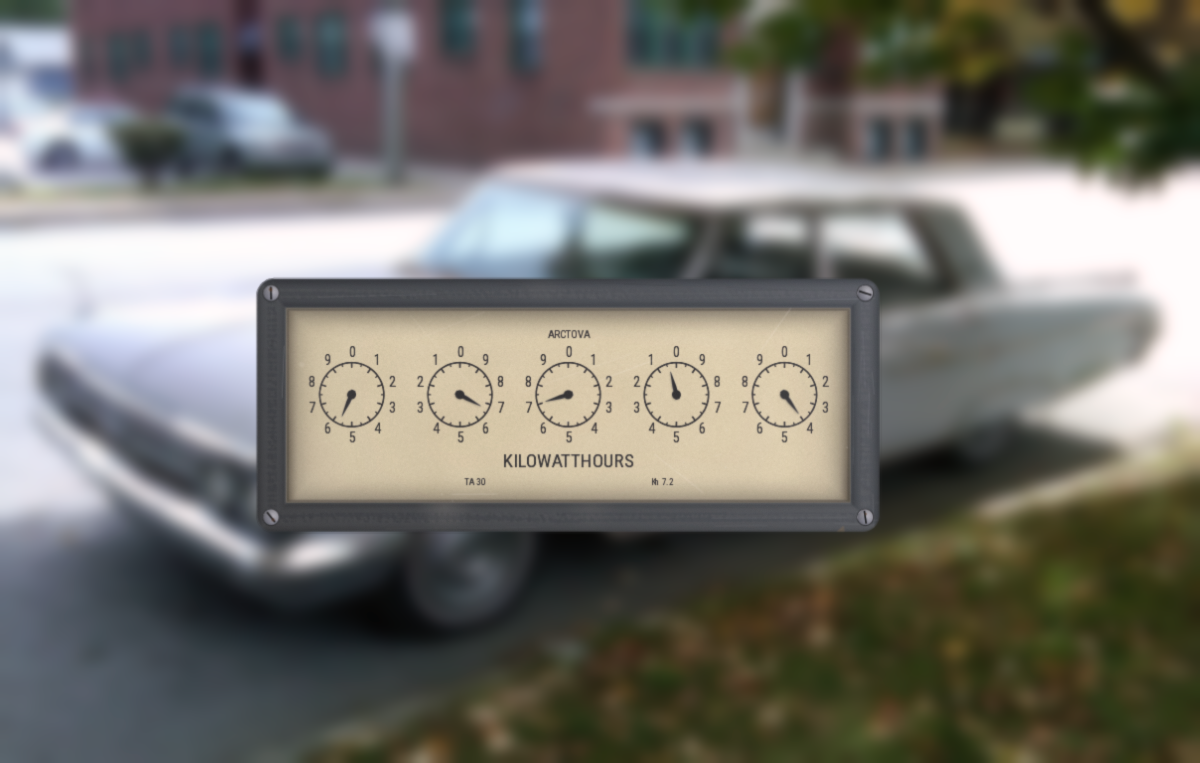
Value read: 56704 (kWh)
